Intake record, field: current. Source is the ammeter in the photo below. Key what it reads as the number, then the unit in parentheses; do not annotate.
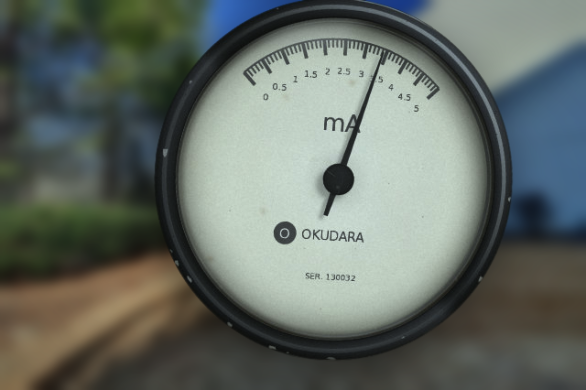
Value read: 3.4 (mA)
